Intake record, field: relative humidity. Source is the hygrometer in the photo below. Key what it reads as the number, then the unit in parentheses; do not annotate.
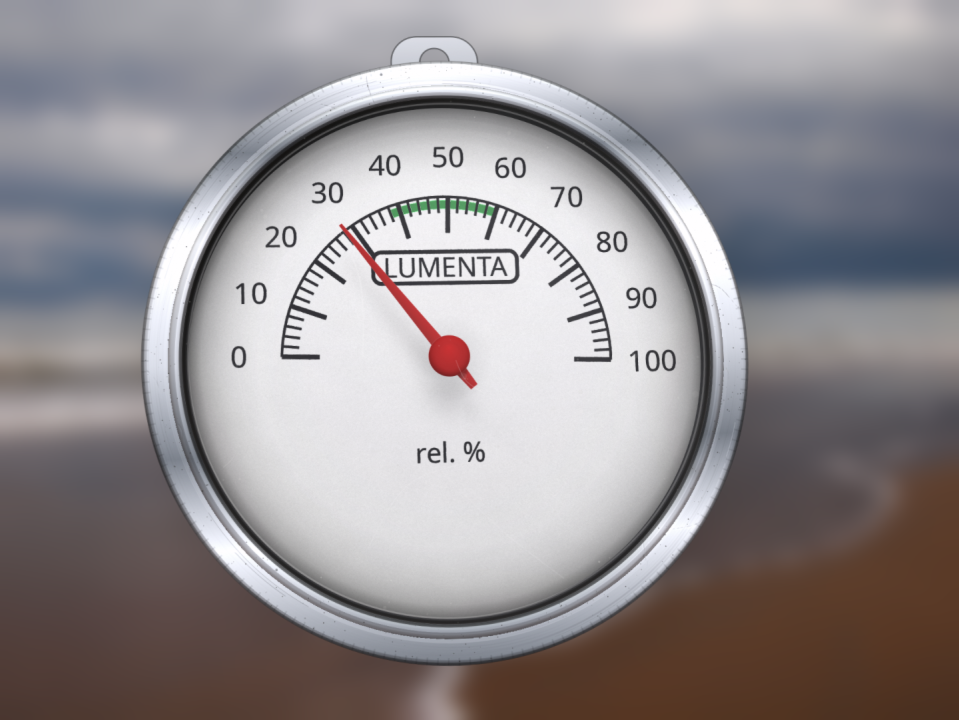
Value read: 28 (%)
